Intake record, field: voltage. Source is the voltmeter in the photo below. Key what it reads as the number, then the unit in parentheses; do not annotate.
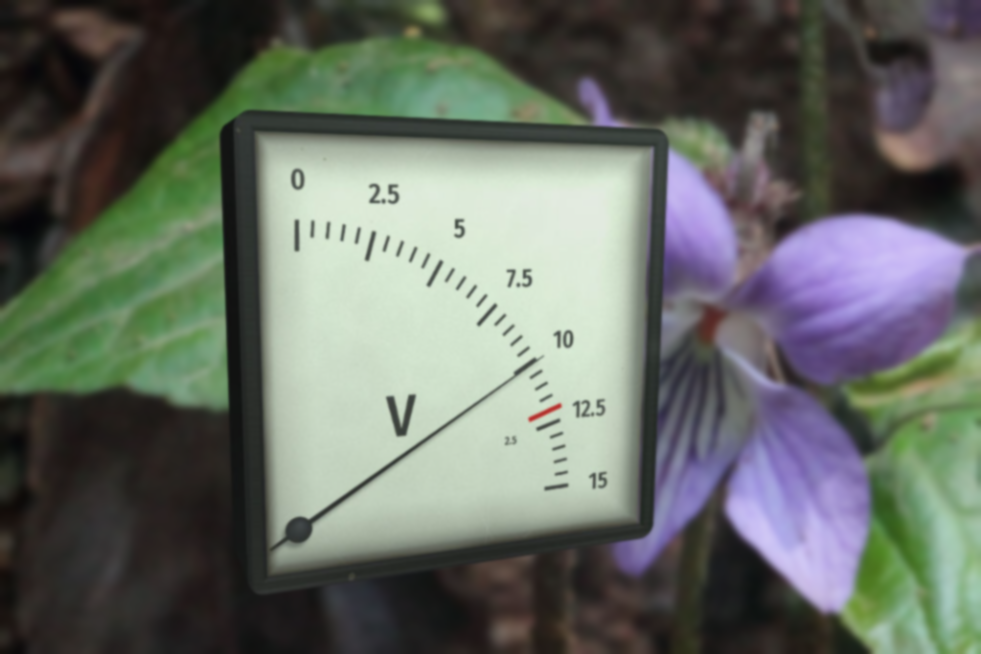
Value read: 10 (V)
